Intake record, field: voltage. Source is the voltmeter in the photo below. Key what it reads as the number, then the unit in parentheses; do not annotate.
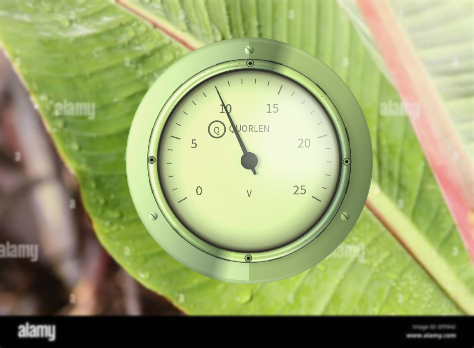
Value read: 10 (V)
